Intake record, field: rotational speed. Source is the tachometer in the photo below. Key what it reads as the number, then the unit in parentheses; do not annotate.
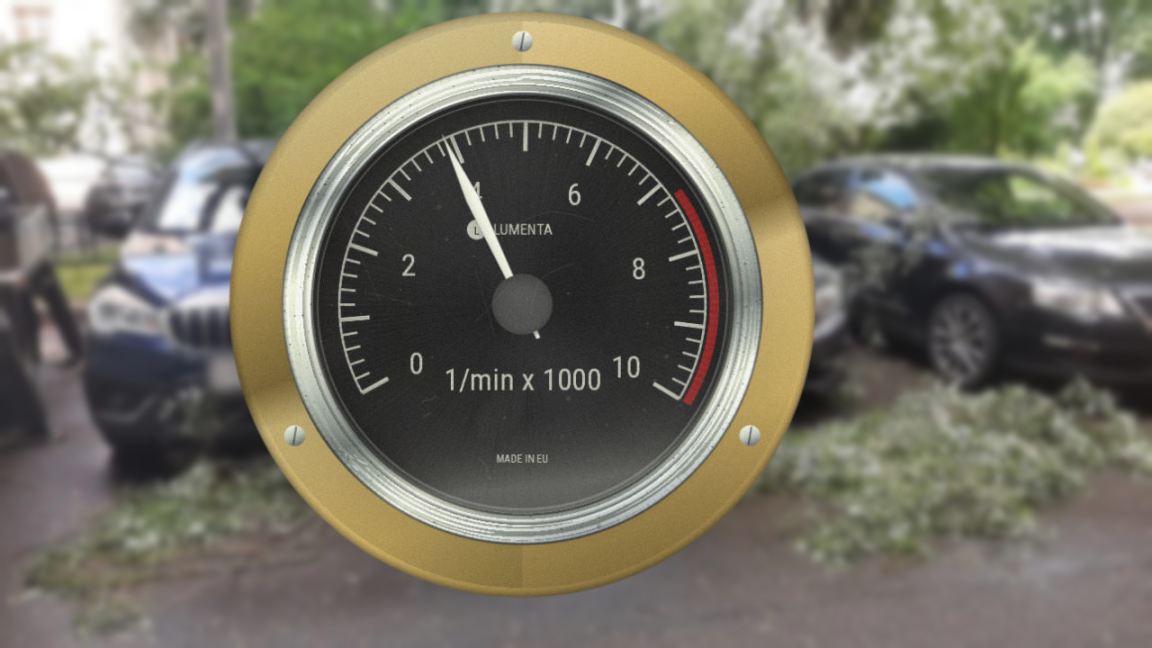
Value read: 3900 (rpm)
